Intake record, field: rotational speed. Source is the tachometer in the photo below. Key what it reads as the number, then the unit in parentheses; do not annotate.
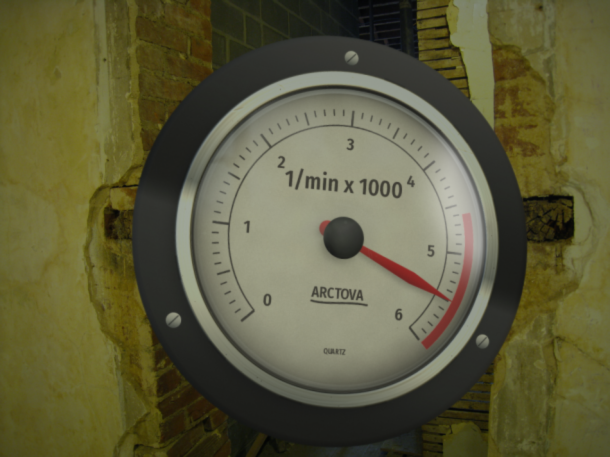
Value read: 5500 (rpm)
